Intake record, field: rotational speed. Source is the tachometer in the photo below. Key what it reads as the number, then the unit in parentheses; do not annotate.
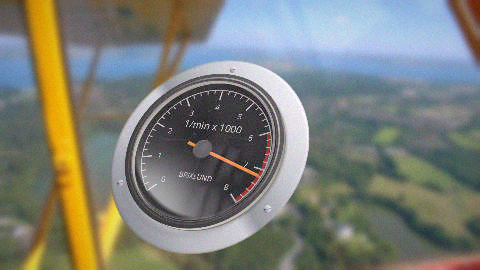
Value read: 7200 (rpm)
